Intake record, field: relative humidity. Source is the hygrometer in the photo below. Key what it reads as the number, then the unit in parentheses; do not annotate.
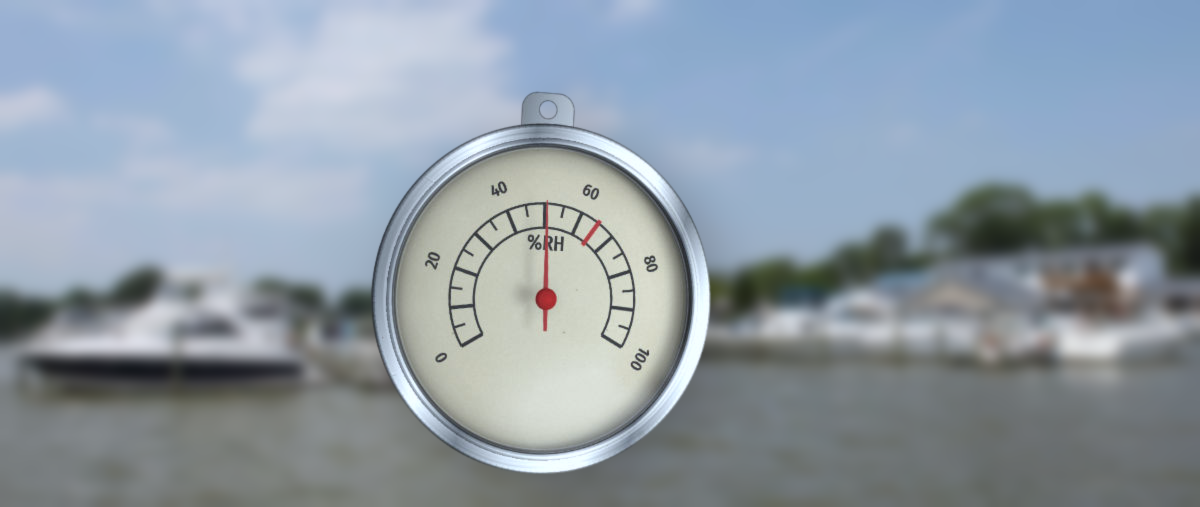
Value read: 50 (%)
